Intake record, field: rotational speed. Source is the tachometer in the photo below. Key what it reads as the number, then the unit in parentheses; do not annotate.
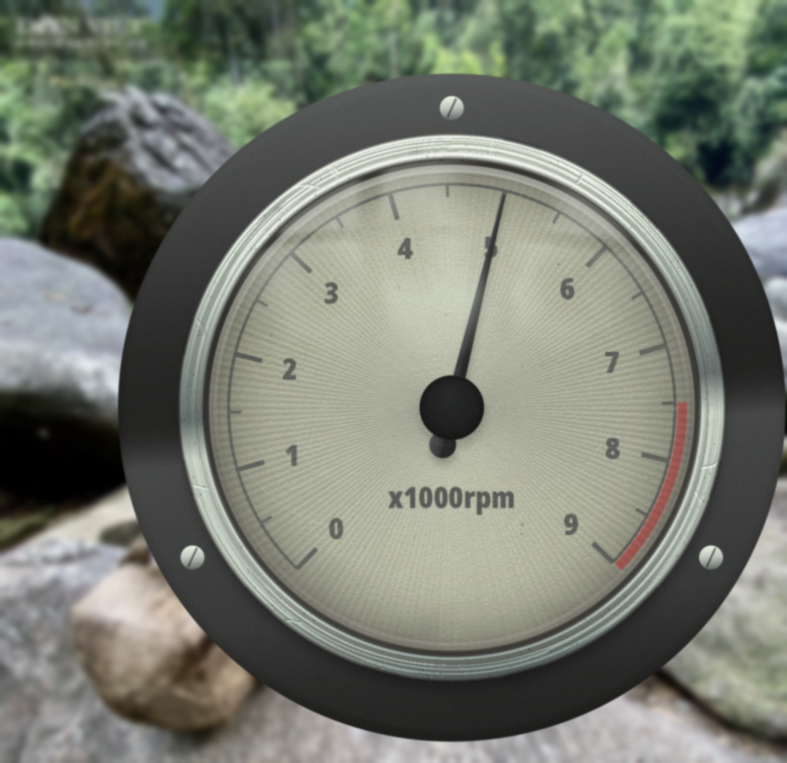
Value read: 5000 (rpm)
